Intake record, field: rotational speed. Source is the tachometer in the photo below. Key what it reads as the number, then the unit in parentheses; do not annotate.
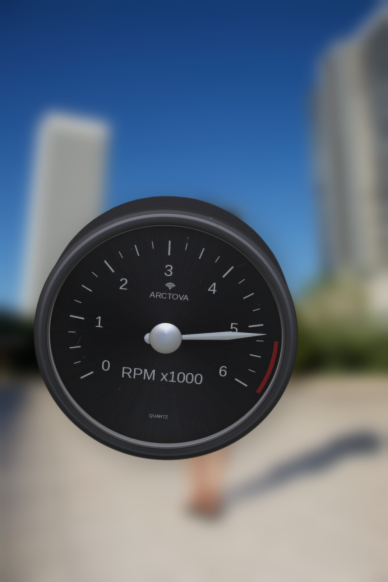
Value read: 5125 (rpm)
